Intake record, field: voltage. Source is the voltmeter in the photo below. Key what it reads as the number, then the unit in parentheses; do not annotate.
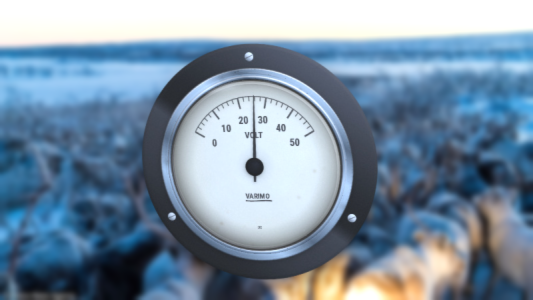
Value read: 26 (V)
